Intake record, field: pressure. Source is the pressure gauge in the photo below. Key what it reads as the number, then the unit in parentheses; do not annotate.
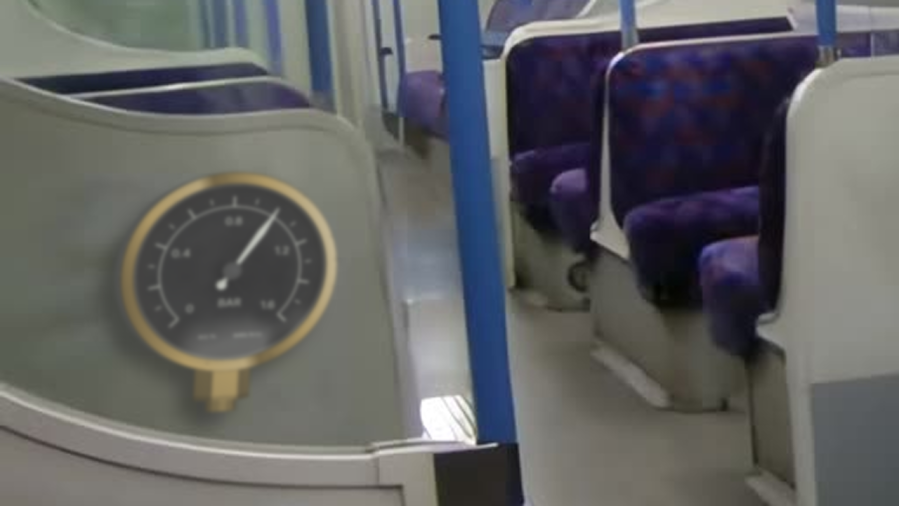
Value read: 1 (bar)
